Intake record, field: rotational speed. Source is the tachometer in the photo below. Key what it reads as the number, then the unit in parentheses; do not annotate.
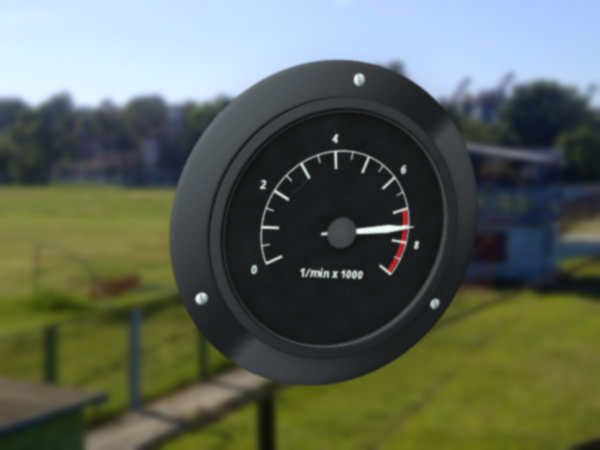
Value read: 7500 (rpm)
